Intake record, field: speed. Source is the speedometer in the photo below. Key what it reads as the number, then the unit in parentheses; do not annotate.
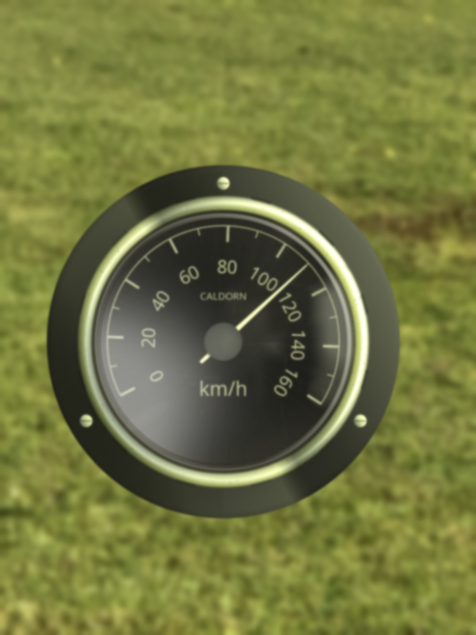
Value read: 110 (km/h)
